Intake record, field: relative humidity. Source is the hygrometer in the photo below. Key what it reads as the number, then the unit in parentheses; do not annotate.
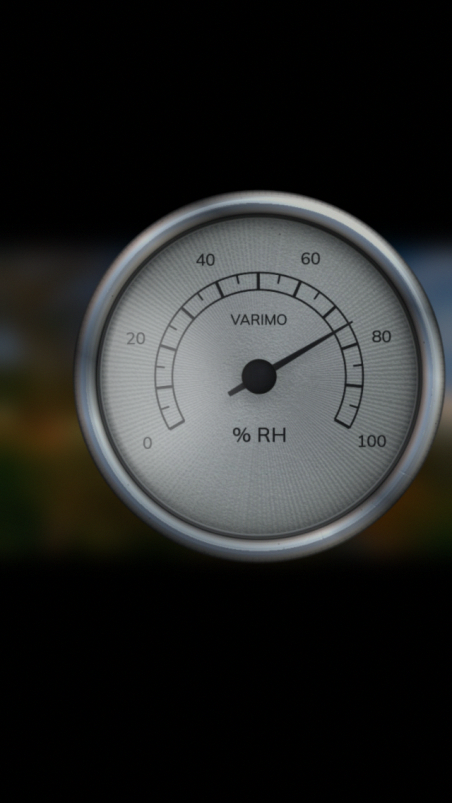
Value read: 75 (%)
